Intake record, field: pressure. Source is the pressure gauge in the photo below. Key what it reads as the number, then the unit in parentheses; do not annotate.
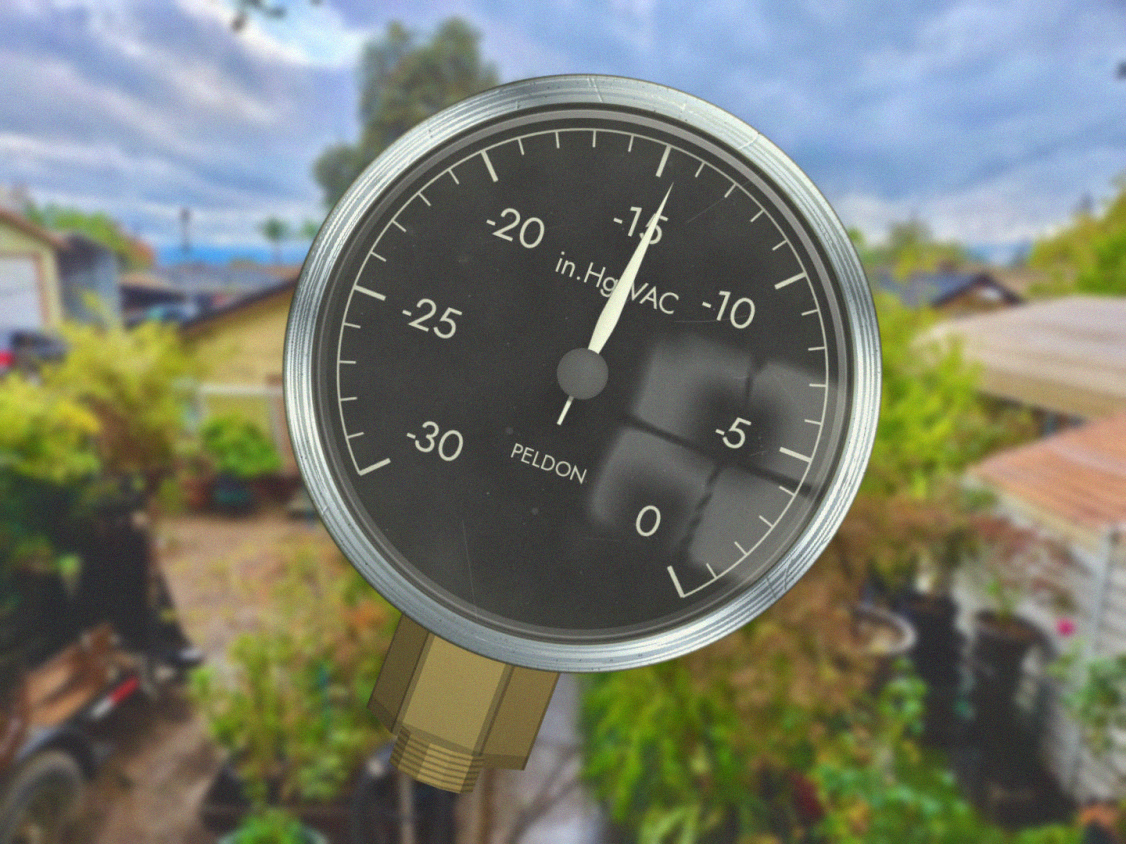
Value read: -14.5 (inHg)
